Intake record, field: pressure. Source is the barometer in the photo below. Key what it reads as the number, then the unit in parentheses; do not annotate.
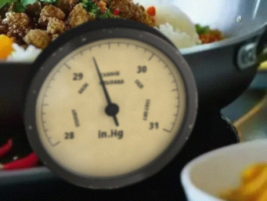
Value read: 29.3 (inHg)
